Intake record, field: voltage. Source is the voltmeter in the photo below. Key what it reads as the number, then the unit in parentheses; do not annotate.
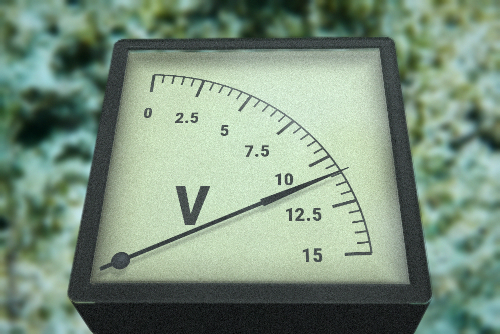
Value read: 11 (V)
